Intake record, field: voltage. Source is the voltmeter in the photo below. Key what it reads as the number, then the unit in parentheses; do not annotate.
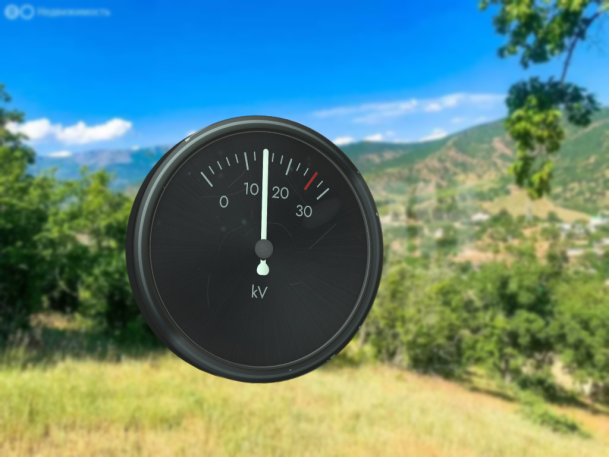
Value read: 14 (kV)
